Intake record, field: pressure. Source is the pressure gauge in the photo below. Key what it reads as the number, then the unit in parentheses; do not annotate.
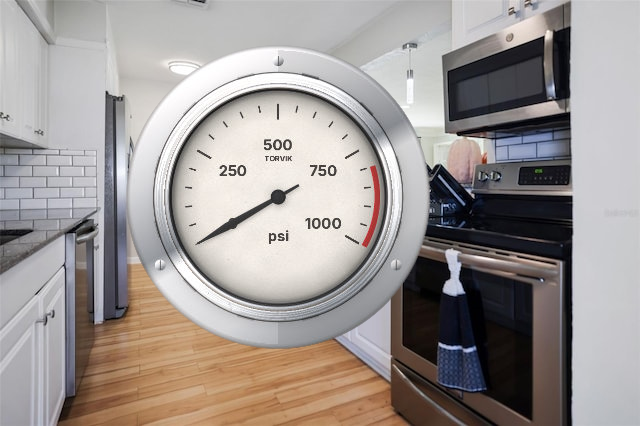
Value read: 0 (psi)
